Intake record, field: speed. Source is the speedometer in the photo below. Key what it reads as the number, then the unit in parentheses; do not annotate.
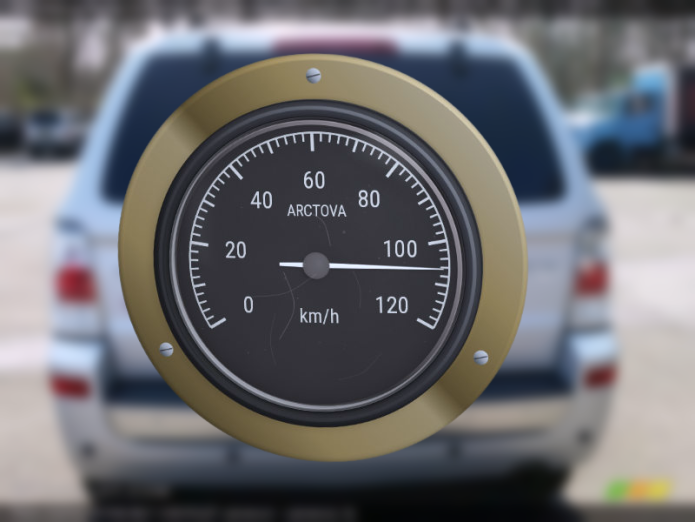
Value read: 106 (km/h)
